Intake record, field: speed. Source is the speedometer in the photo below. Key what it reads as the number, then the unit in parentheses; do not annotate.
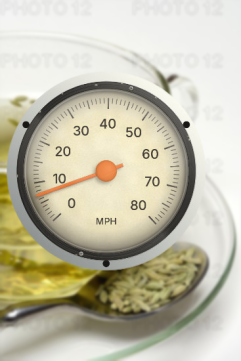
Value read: 7 (mph)
